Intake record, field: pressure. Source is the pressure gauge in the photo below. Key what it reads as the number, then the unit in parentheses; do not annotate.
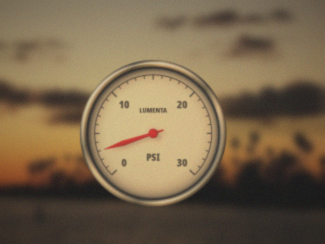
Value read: 3 (psi)
